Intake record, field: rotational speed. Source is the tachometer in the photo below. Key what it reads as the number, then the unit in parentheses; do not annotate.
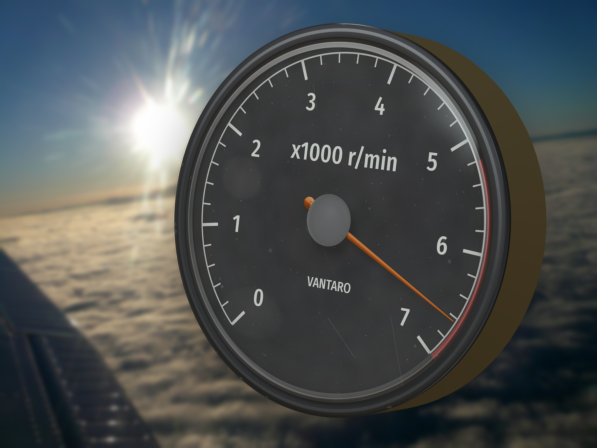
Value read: 6600 (rpm)
